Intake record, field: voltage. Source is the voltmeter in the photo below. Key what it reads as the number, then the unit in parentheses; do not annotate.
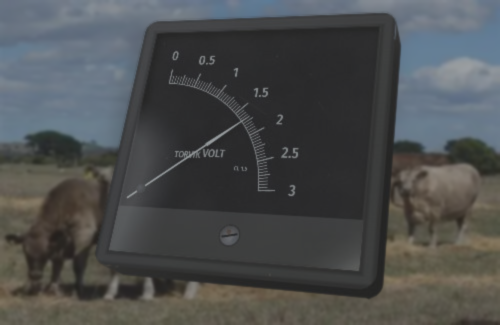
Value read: 1.75 (V)
